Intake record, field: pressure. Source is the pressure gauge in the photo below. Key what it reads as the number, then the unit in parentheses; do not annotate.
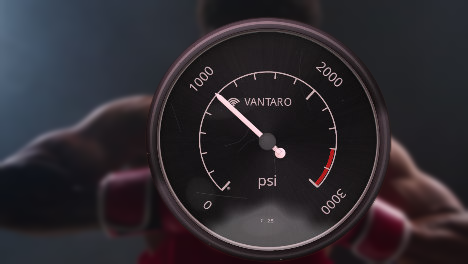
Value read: 1000 (psi)
